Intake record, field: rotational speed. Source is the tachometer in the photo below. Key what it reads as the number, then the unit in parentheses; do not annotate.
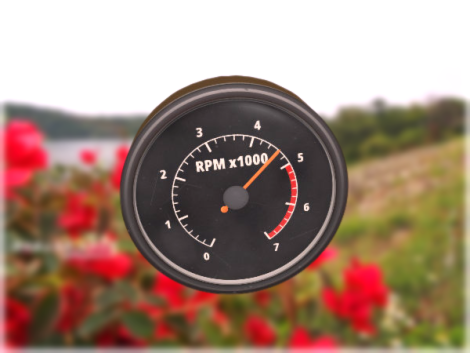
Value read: 4600 (rpm)
